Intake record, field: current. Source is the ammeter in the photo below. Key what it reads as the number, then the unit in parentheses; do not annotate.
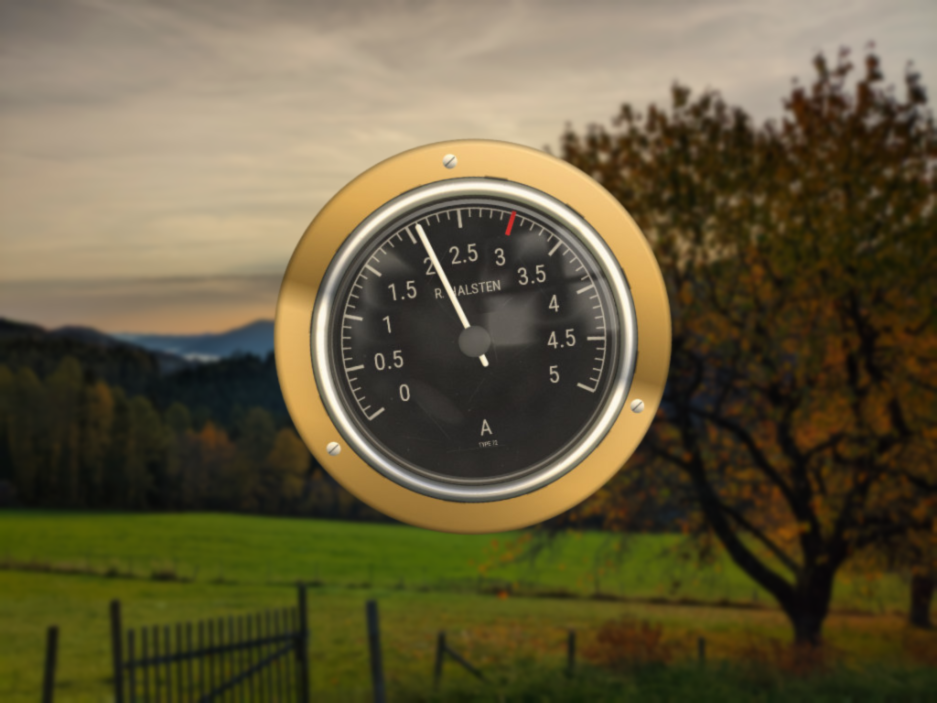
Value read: 2.1 (A)
